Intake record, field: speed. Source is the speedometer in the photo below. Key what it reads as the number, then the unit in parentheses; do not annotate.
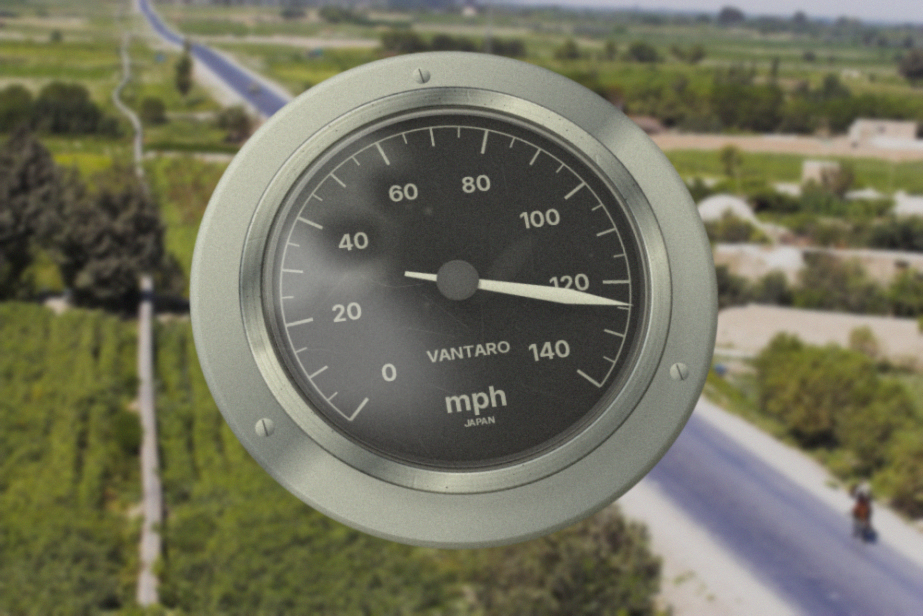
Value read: 125 (mph)
